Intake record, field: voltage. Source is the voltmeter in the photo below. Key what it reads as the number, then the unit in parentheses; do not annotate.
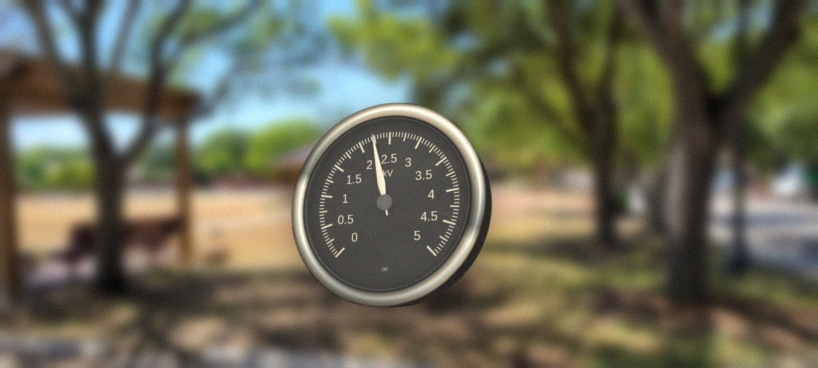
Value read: 2.25 (kV)
